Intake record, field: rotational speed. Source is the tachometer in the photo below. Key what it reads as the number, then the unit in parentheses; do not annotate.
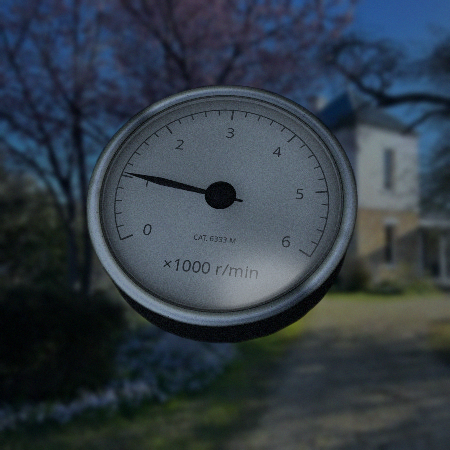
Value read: 1000 (rpm)
